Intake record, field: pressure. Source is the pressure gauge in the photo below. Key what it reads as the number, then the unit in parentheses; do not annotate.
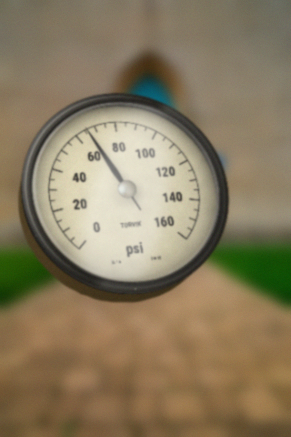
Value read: 65 (psi)
